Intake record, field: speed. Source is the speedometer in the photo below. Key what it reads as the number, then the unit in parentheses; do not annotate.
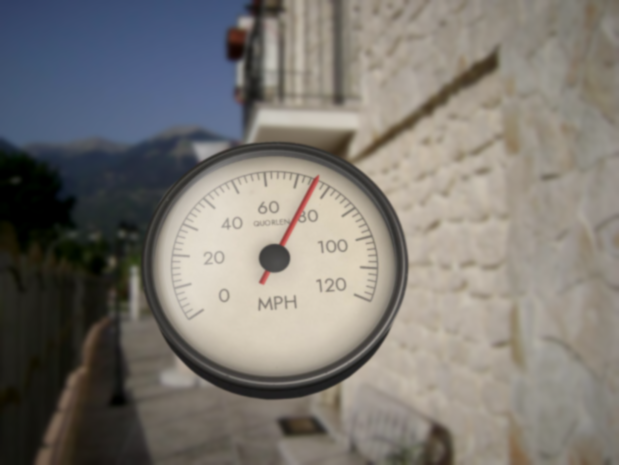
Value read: 76 (mph)
